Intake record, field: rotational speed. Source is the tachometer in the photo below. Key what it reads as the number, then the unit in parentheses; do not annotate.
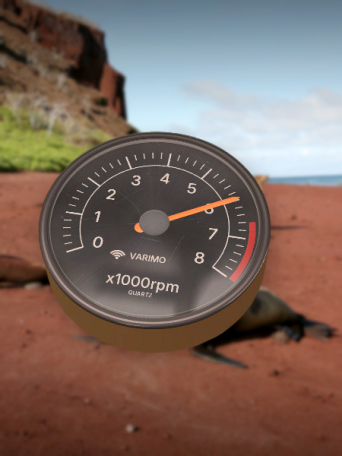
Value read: 6000 (rpm)
